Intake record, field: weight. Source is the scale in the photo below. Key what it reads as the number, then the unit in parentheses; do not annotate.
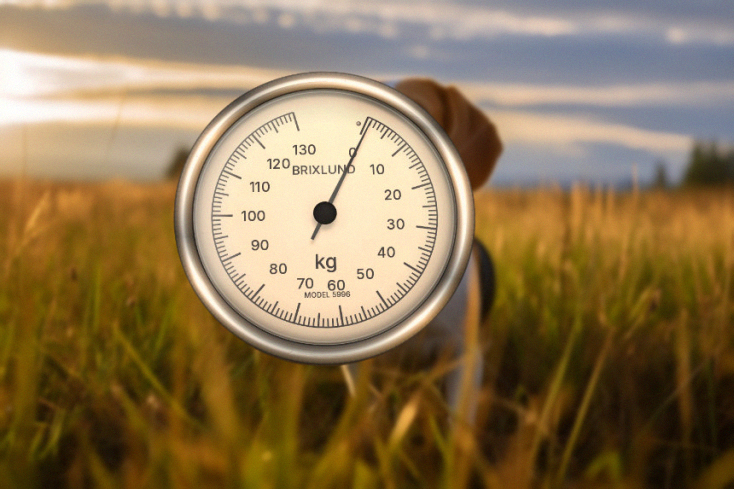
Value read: 1 (kg)
